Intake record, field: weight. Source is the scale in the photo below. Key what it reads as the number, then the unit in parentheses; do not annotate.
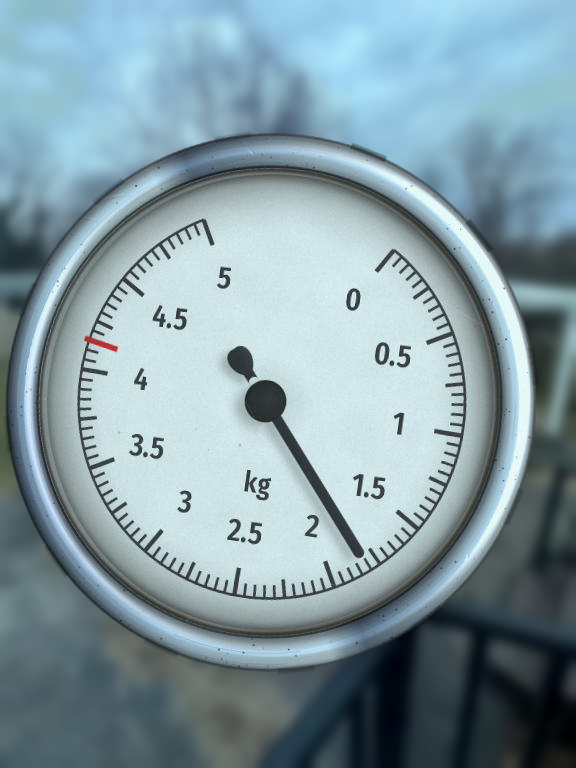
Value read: 1.8 (kg)
